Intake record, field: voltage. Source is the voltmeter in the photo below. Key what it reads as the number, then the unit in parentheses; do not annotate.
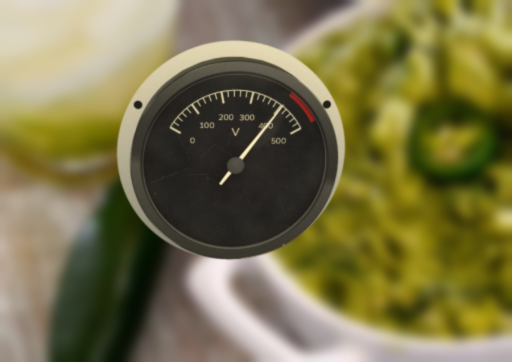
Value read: 400 (V)
